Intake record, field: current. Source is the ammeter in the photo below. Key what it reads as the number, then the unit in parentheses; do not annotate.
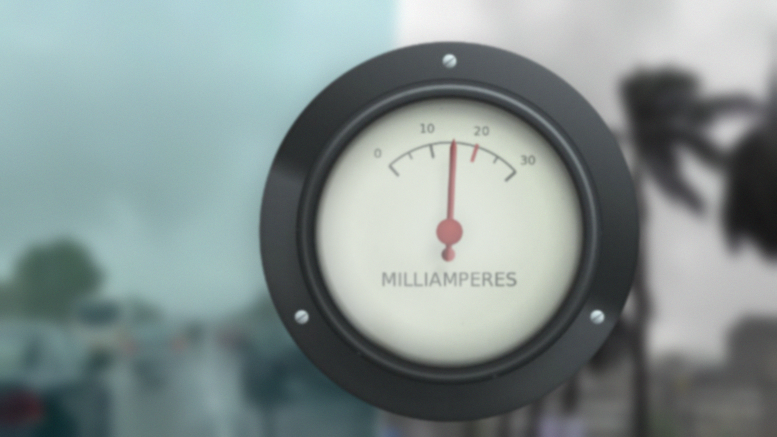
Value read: 15 (mA)
